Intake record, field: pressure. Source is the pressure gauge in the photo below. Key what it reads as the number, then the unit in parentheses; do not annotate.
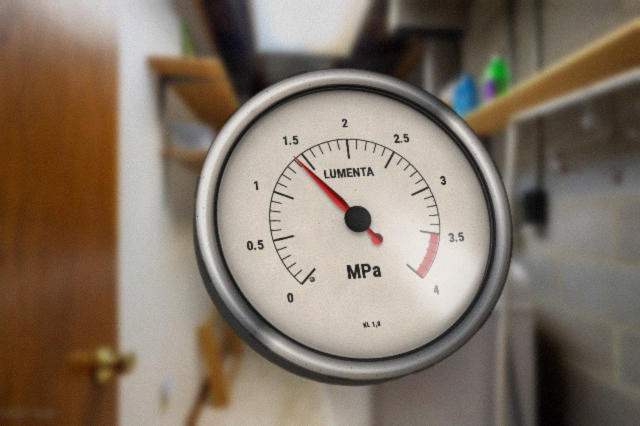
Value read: 1.4 (MPa)
